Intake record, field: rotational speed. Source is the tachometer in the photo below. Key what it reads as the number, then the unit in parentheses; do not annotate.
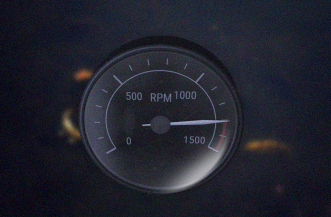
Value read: 1300 (rpm)
